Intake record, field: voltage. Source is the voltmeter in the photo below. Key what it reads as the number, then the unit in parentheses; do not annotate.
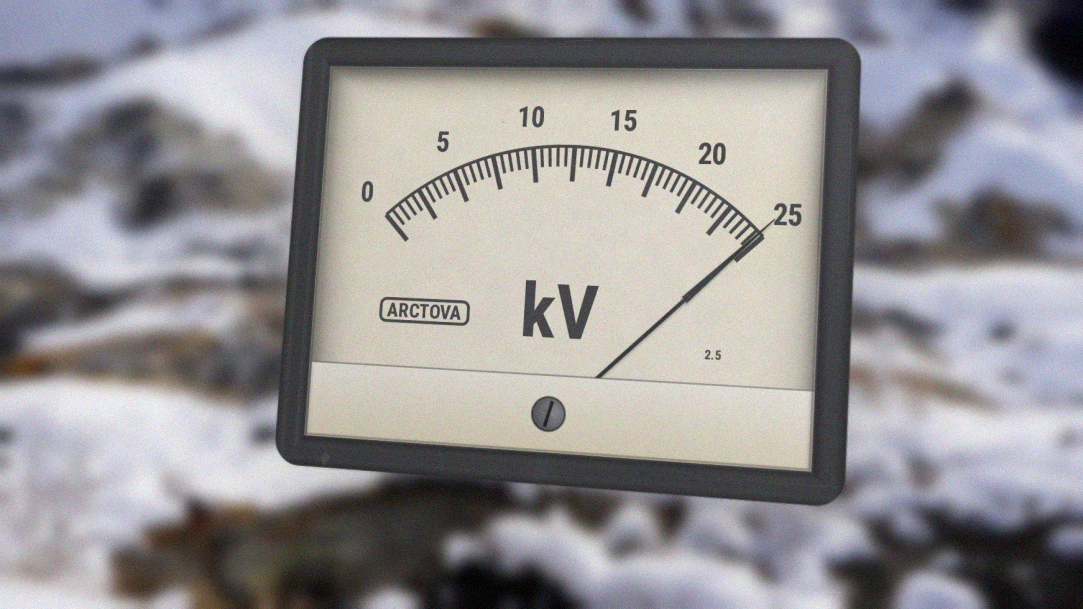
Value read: 24.75 (kV)
